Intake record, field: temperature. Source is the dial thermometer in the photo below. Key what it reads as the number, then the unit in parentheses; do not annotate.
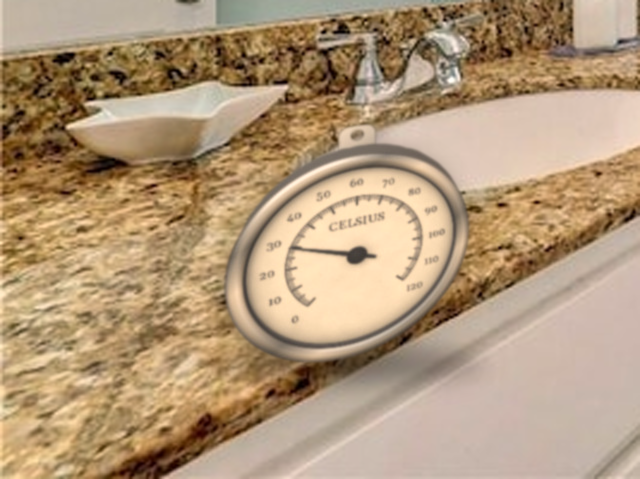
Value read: 30 (°C)
